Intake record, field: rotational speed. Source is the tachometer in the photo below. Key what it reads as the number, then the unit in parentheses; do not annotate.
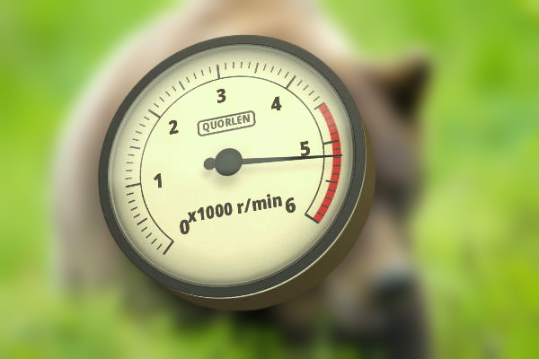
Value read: 5200 (rpm)
